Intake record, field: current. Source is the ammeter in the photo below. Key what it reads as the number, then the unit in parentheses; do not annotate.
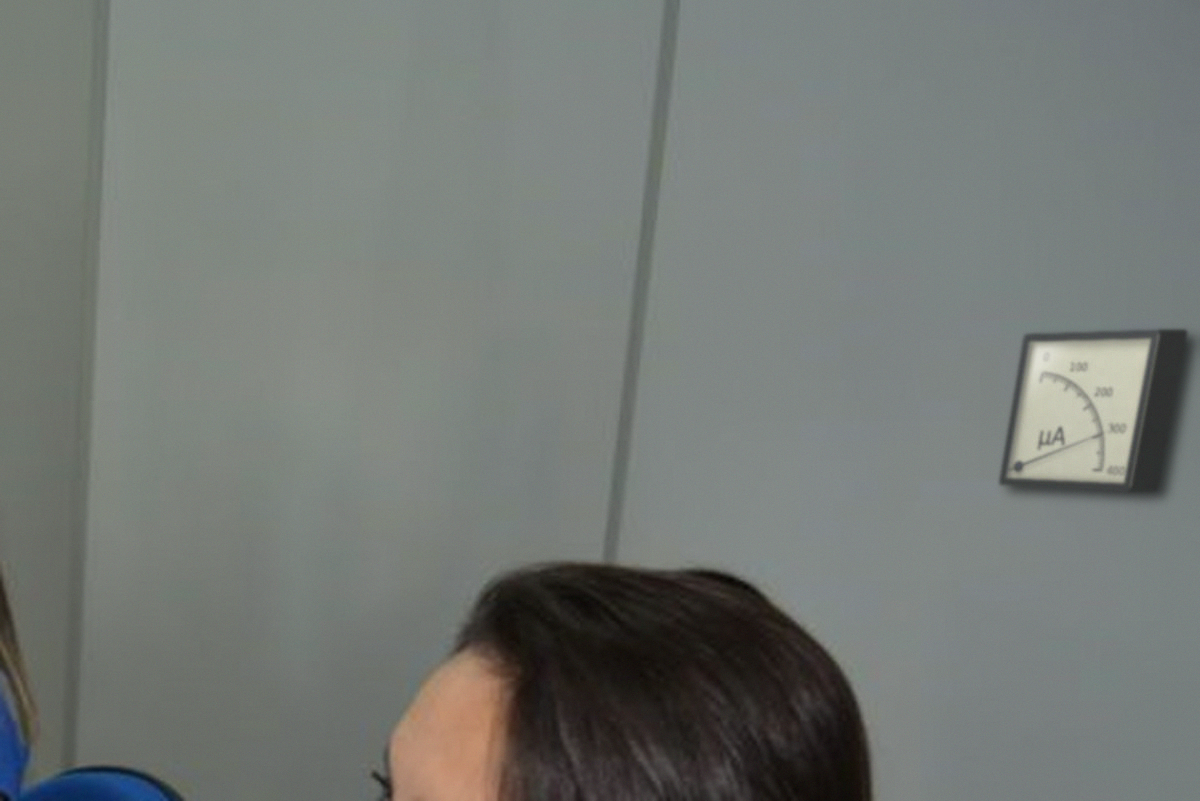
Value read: 300 (µA)
